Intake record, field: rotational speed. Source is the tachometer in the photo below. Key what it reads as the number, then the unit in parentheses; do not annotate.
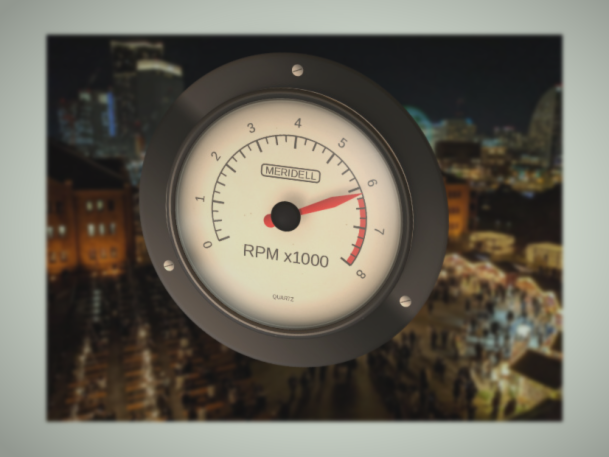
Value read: 6125 (rpm)
